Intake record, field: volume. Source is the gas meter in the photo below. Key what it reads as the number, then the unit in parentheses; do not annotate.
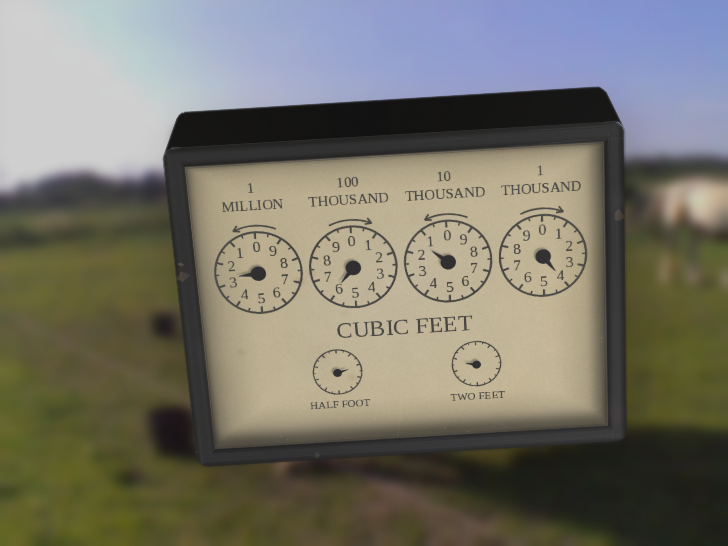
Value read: 261400 (ft³)
